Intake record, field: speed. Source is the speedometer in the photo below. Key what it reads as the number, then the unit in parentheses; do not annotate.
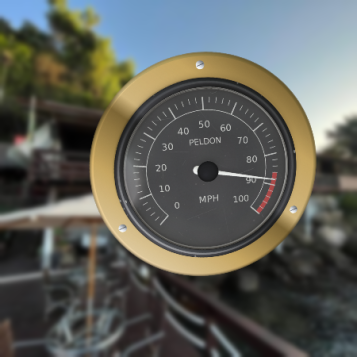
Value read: 88 (mph)
